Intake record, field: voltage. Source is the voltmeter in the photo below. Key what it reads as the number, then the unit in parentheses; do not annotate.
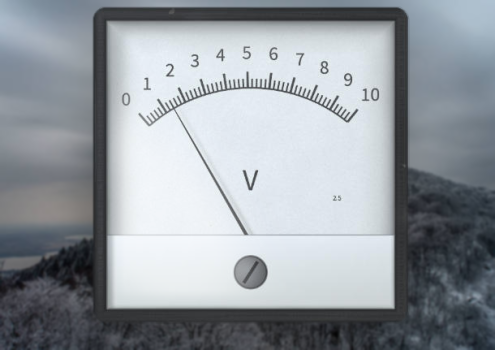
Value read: 1.4 (V)
